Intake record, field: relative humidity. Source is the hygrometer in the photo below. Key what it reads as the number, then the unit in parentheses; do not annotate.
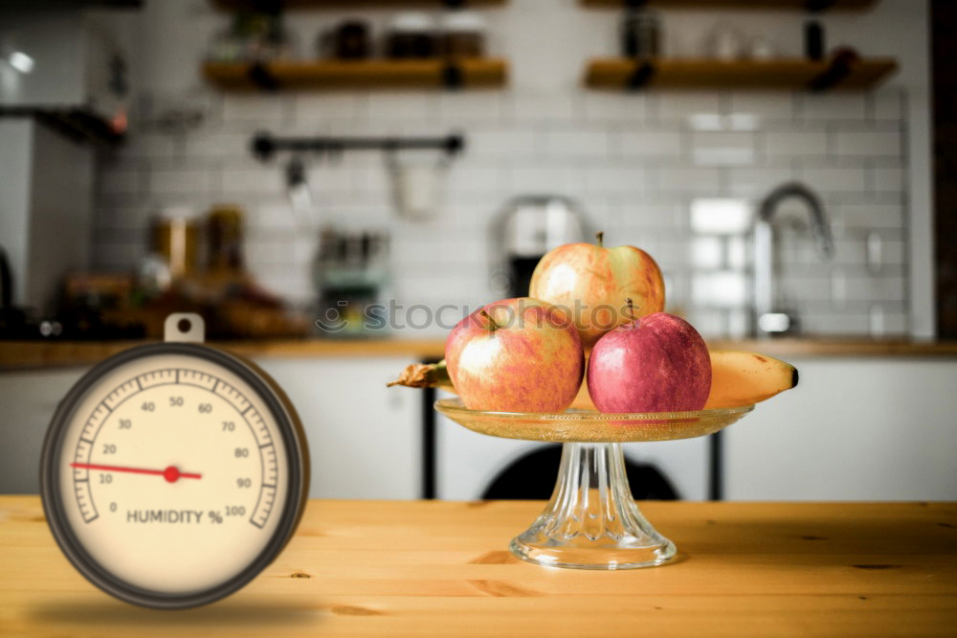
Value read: 14 (%)
